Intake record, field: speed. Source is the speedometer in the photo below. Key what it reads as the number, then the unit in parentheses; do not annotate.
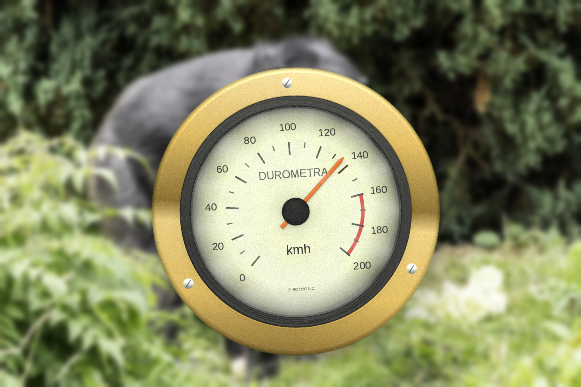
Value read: 135 (km/h)
